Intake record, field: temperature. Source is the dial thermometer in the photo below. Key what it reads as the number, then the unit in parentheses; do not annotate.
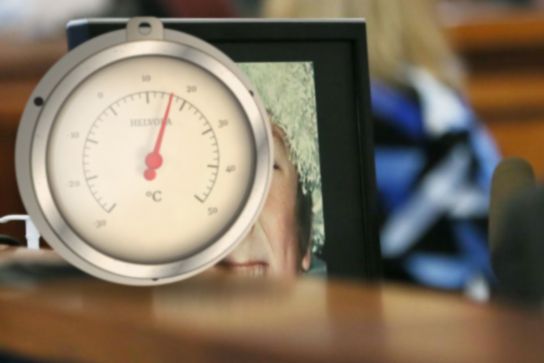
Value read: 16 (°C)
